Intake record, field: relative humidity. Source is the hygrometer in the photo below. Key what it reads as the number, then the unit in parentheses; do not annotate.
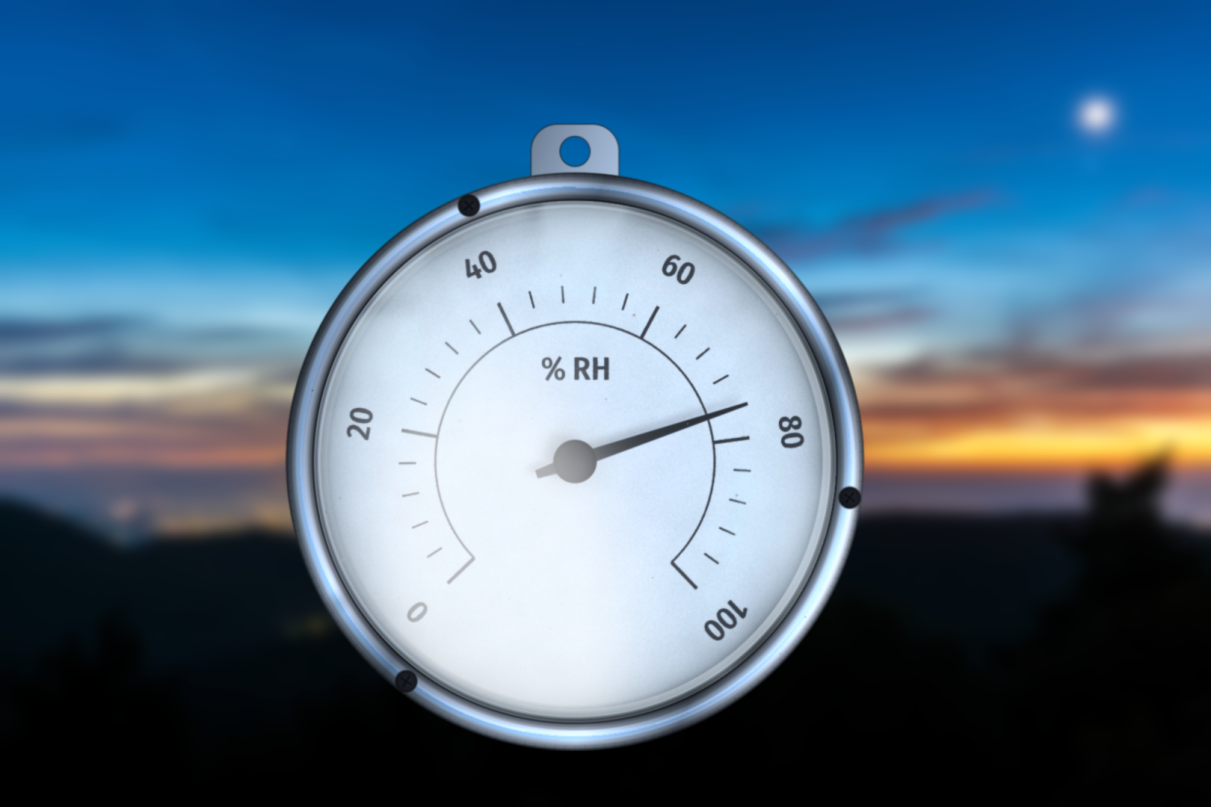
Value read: 76 (%)
